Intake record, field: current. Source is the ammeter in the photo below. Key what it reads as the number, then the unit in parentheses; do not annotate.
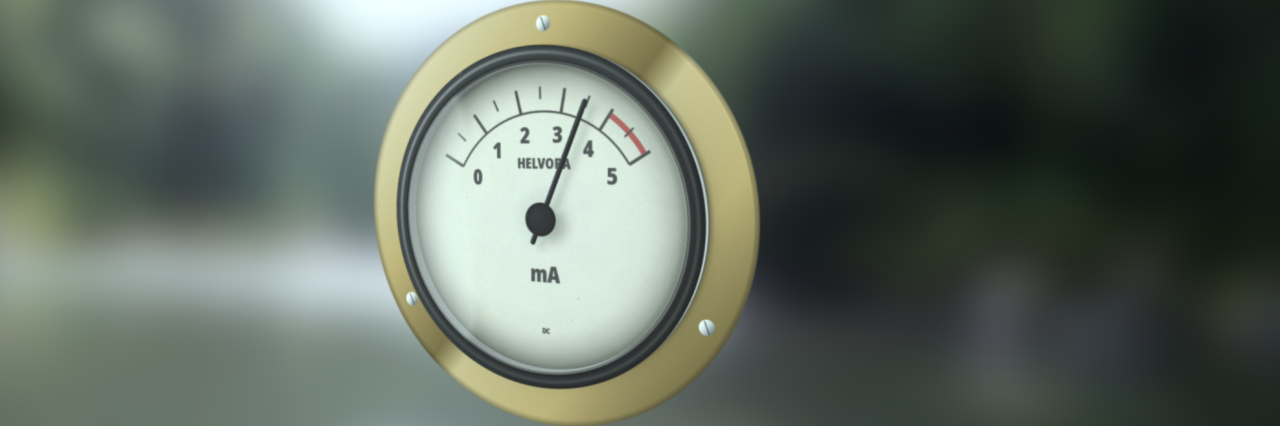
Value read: 3.5 (mA)
